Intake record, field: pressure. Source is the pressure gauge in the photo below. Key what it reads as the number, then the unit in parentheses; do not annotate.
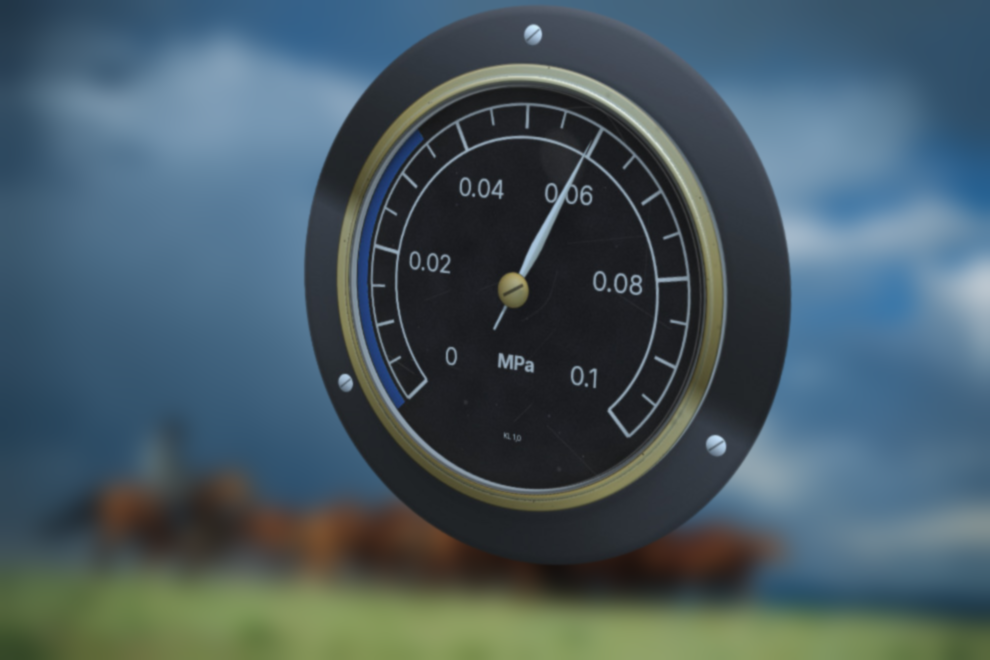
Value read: 0.06 (MPa)
